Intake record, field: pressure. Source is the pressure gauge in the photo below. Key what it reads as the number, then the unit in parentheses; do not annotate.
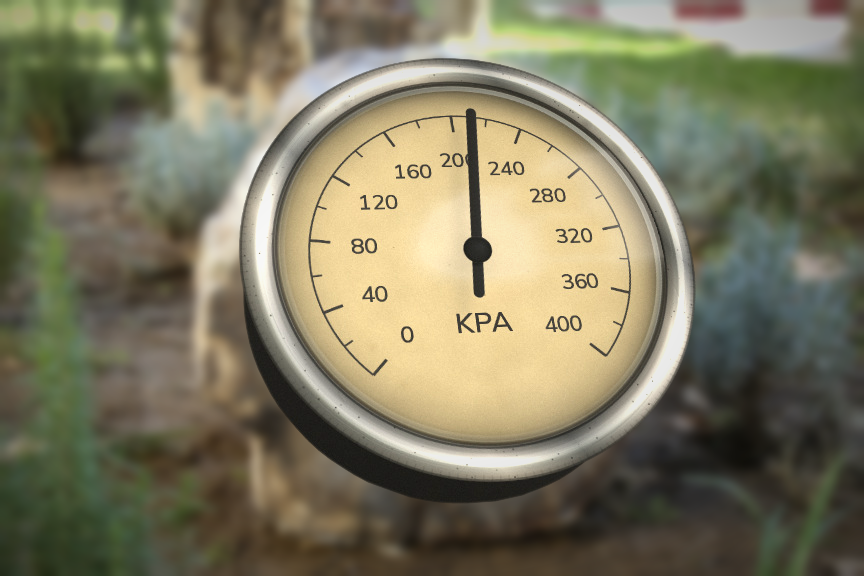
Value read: 210 (kPa)
